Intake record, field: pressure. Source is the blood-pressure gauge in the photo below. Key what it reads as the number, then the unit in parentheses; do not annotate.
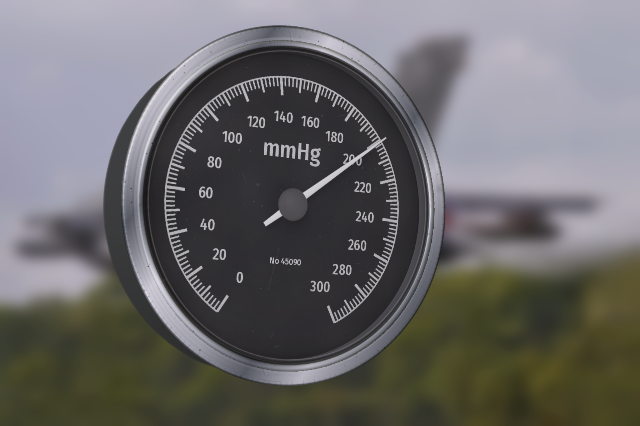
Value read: 200 (mmHg)
